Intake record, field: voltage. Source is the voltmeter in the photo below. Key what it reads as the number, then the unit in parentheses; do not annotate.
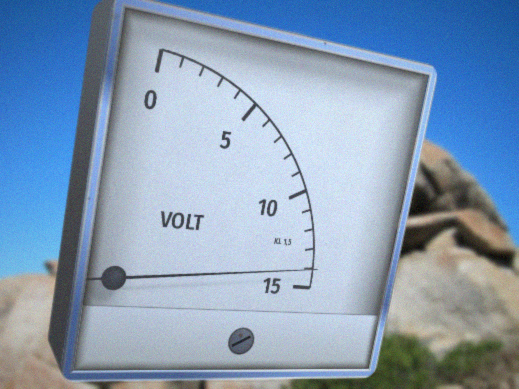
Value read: 14 (V)
